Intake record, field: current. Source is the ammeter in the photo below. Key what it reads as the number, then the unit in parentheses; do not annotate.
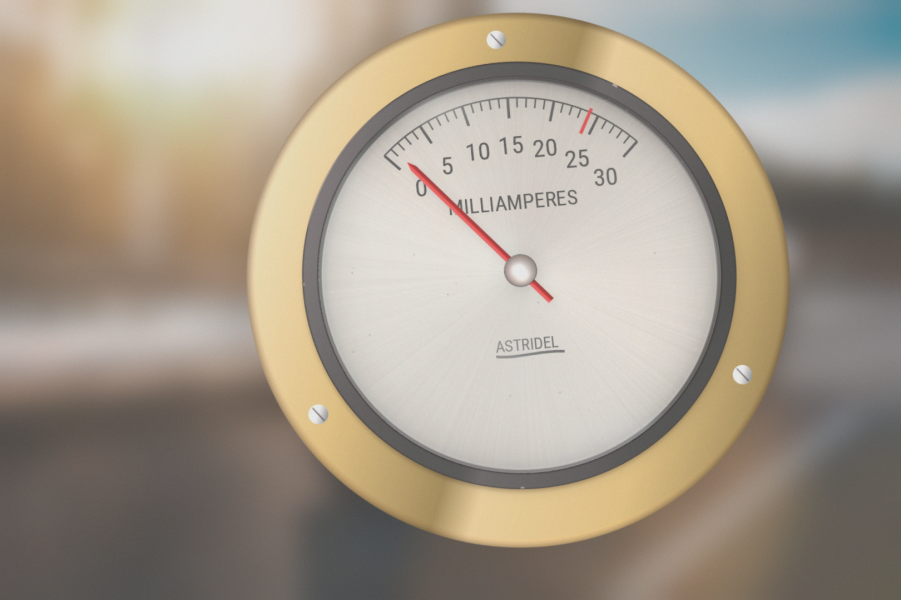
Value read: 1 (mA)
